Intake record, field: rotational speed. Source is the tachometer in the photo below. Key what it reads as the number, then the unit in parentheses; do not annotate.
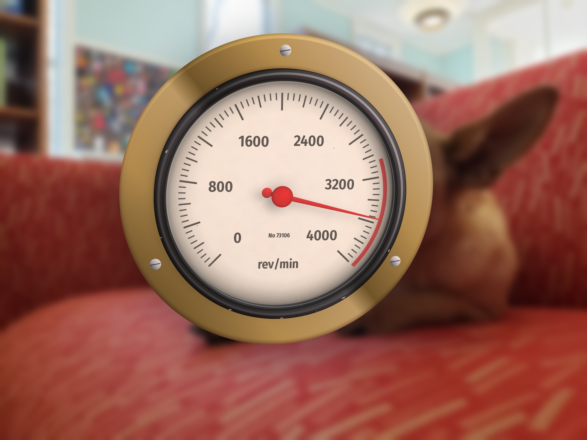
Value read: 3550 (rpm)
